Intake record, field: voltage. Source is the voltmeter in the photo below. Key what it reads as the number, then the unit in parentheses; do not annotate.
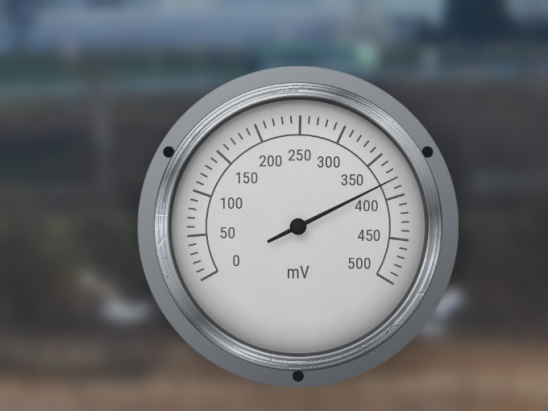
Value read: 380 (mV)
